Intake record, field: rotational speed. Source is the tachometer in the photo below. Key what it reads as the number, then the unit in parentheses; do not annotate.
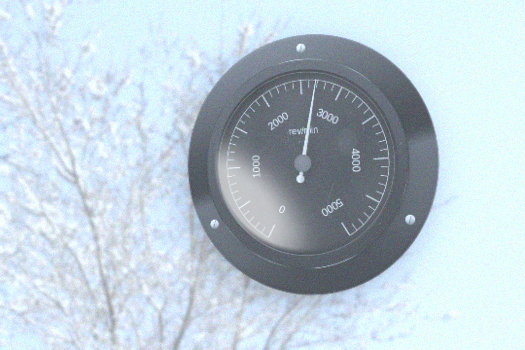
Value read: 2700 (rpm)
